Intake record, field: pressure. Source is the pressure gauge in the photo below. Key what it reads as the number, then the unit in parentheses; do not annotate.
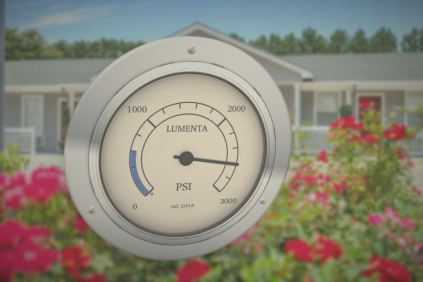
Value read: 2600 (psi)
